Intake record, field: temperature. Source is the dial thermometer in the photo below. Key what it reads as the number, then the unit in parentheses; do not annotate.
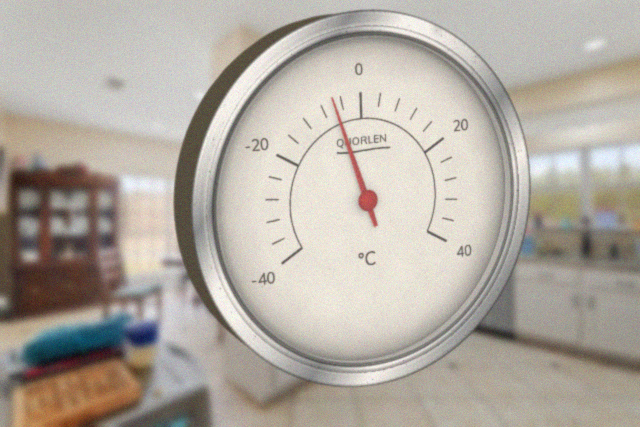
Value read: -6 (°C)
